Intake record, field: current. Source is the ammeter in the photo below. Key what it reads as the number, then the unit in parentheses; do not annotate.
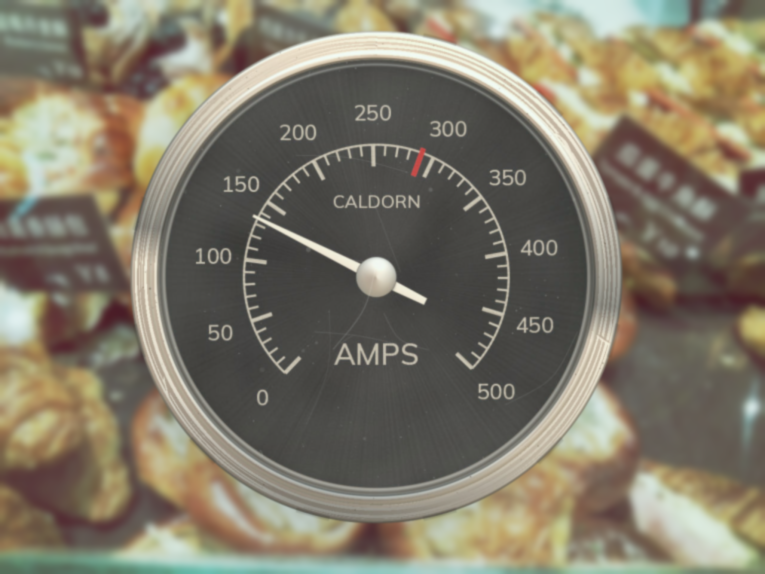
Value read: 135 (A)
